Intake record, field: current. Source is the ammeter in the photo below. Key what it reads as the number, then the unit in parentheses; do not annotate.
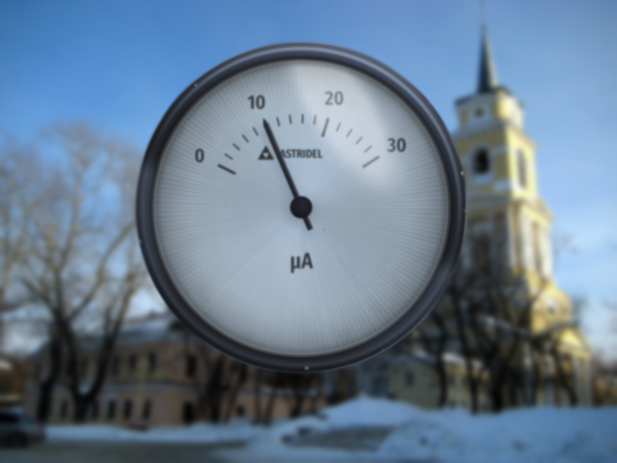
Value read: 10 (µA)
